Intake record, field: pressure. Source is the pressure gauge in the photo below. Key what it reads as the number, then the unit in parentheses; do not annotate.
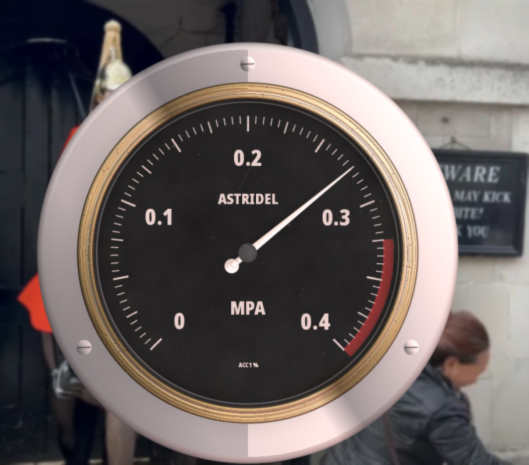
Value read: 0.275 (MPa)
